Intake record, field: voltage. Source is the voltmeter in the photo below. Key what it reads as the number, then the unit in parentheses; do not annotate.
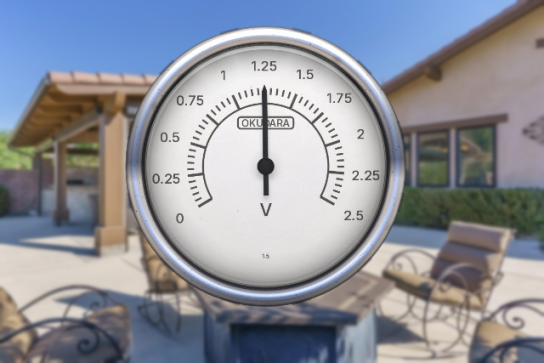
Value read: 1.25 (V)
